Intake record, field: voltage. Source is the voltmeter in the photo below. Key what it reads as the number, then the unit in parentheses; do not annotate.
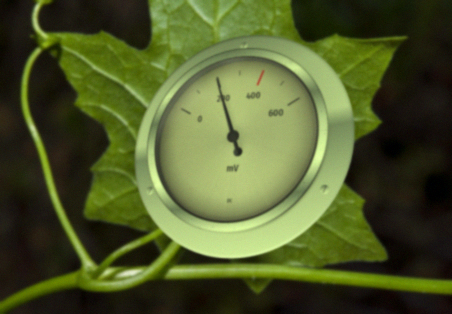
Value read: 200 (mV)
